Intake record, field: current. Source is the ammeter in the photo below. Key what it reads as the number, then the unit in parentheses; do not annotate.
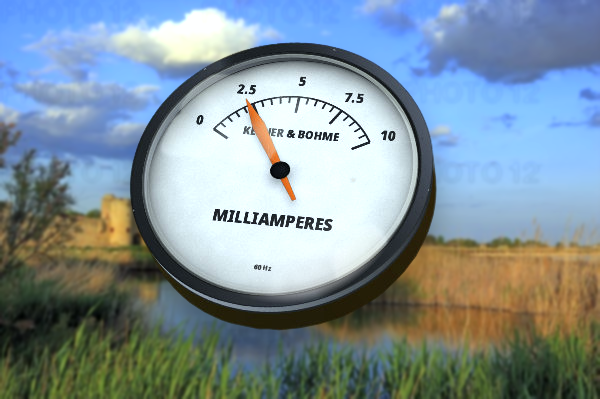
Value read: 2.25 (mA)
